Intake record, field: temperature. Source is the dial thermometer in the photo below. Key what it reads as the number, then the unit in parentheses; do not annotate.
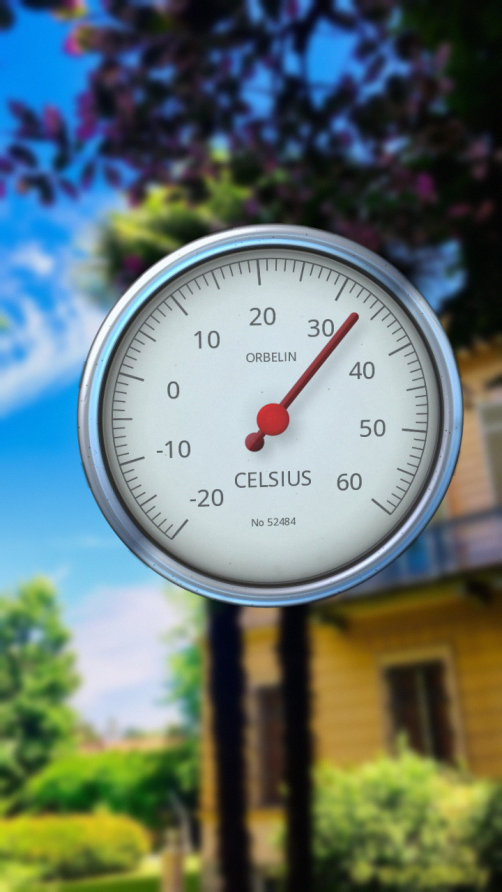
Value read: 33 (°C)
